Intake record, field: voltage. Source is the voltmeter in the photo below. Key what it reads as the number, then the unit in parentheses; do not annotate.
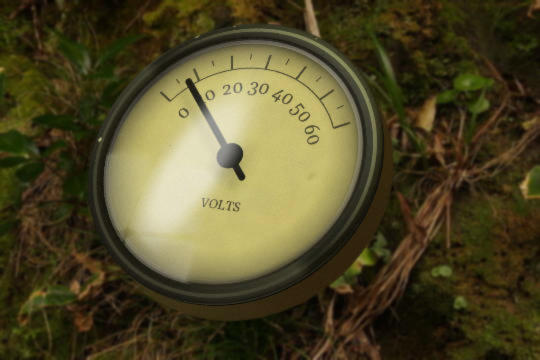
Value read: 7.5 (V)
